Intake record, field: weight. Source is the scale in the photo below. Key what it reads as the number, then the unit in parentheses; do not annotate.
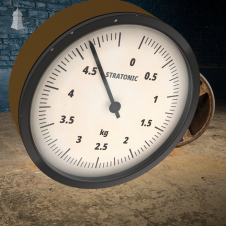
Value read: 4.65 (kg)
